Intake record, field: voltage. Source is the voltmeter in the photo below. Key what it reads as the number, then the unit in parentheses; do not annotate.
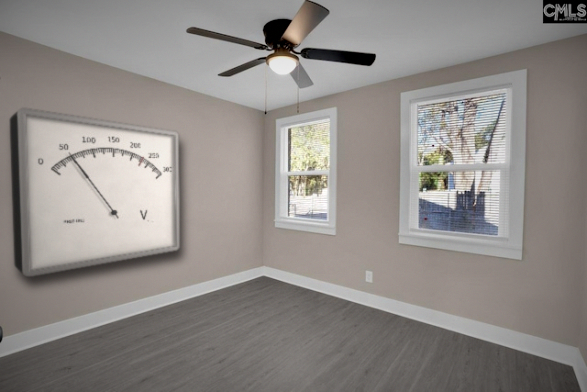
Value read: 50 (V)
